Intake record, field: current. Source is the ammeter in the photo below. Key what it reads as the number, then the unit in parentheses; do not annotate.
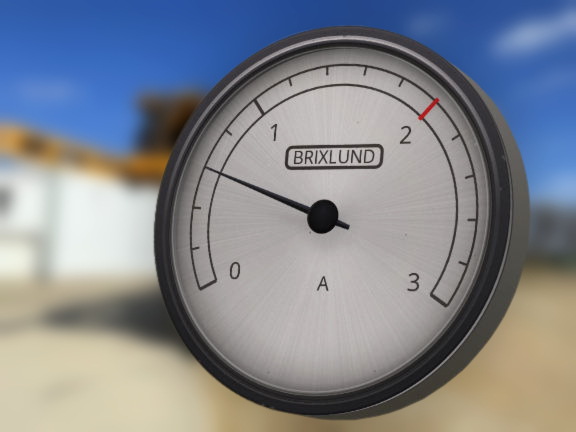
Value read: 0.6 (A)
